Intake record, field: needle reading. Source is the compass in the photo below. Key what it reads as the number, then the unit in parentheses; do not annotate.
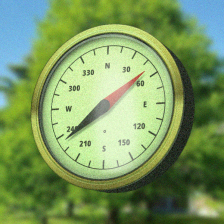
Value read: 52.5 (°)
